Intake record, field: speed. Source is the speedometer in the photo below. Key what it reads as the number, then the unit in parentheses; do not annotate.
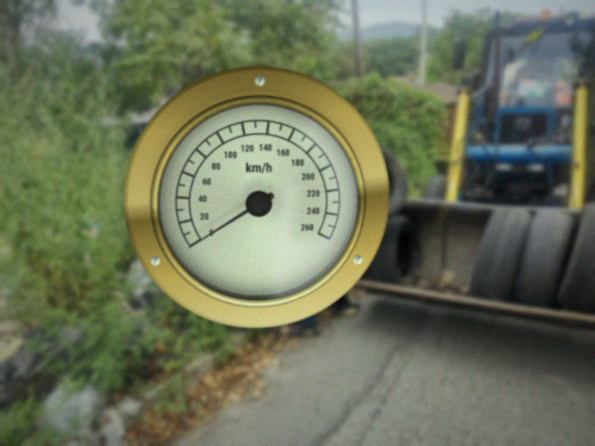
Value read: 0 (km/h)
